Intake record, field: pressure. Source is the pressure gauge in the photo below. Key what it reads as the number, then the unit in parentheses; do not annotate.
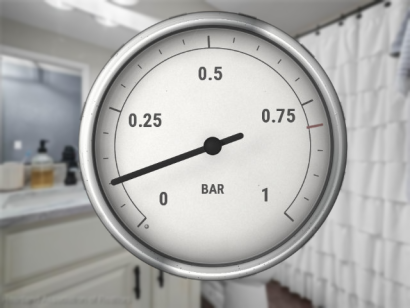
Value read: 0.1 (bar)
